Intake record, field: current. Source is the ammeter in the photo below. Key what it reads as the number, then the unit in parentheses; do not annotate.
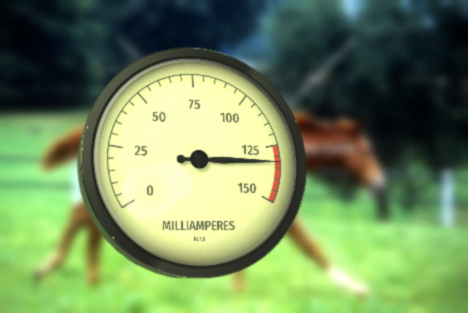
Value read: 132.5 (mA)
